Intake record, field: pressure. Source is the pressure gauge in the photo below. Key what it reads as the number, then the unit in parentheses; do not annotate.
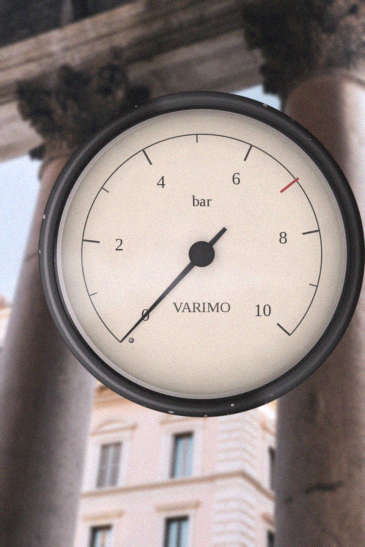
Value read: 0 (bar)
